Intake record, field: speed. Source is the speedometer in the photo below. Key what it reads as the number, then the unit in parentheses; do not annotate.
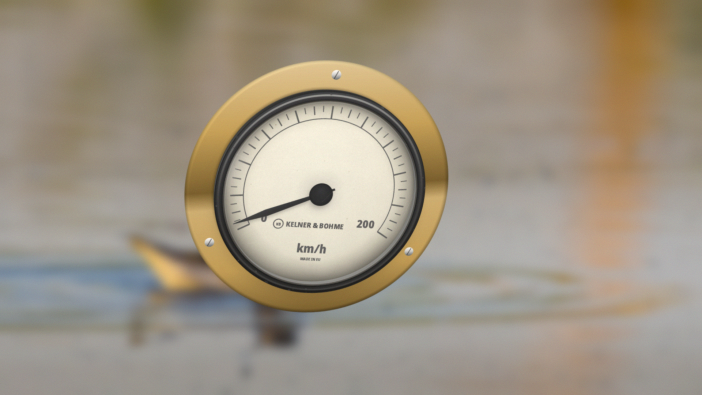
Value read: 5 (km/h)
